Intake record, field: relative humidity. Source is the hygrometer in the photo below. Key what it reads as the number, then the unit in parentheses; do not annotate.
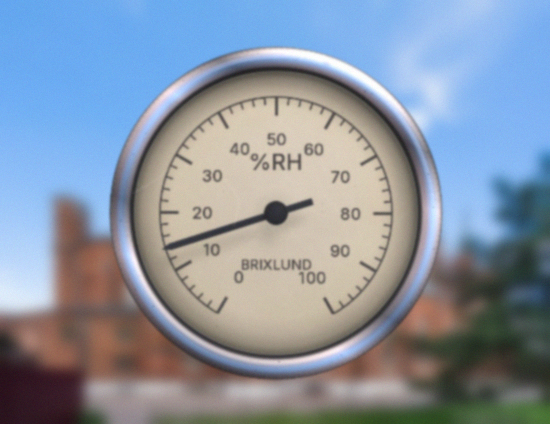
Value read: 14 (%)
